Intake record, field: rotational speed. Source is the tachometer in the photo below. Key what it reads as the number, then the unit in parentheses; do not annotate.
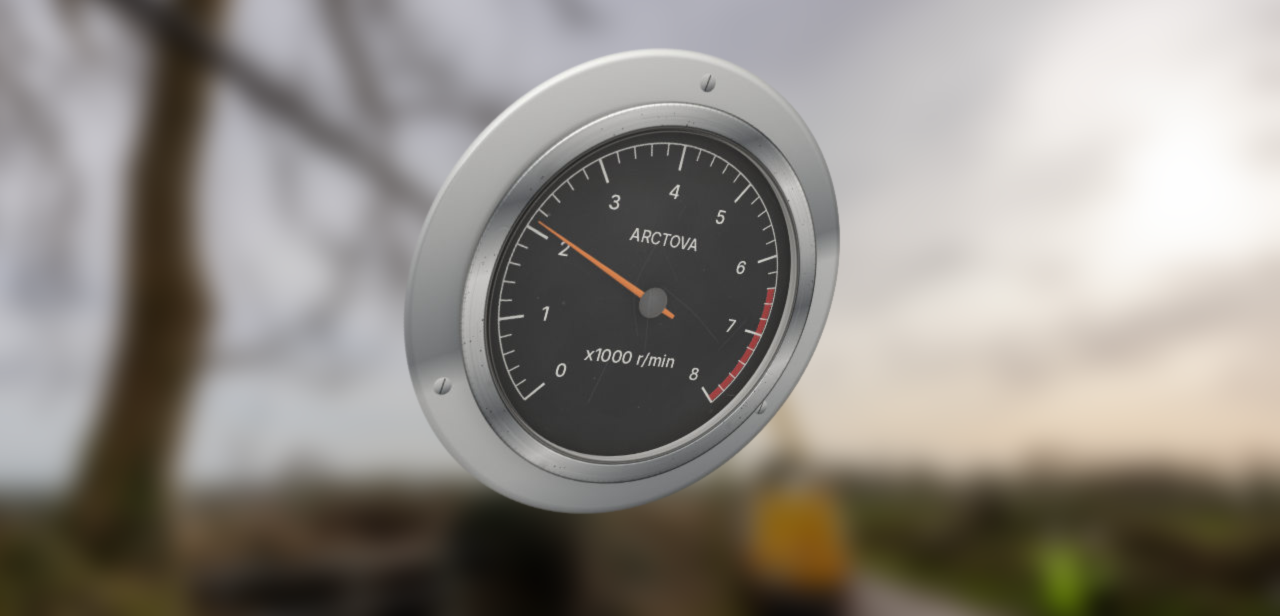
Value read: 2100 (rpm)
